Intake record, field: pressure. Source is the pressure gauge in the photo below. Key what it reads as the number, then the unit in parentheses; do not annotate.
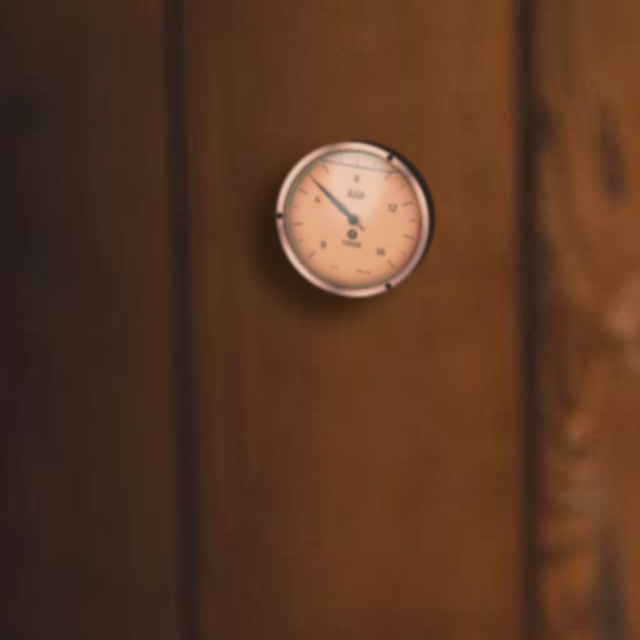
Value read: 5 (bar)
